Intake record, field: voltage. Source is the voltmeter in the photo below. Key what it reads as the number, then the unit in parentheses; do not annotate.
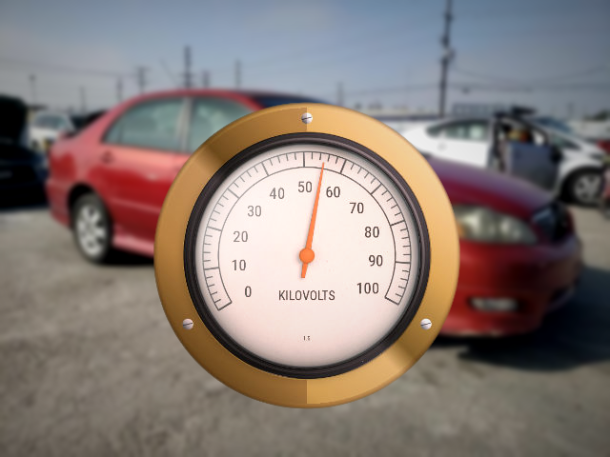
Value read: 55 (kV)
